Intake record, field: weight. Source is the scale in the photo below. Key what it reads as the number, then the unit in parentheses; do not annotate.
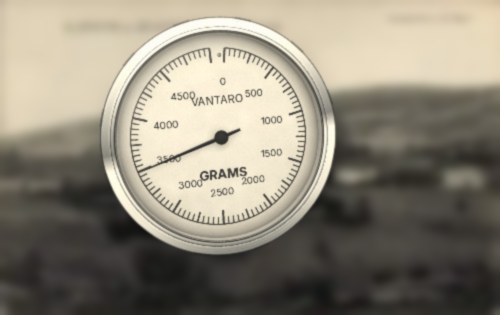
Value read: 3500 (g)
